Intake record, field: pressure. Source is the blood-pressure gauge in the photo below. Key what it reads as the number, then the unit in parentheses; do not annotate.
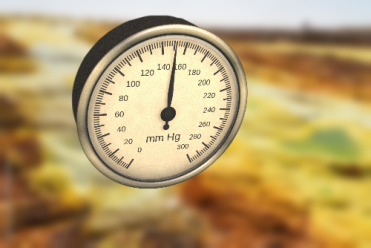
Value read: 150 (mmHg)
